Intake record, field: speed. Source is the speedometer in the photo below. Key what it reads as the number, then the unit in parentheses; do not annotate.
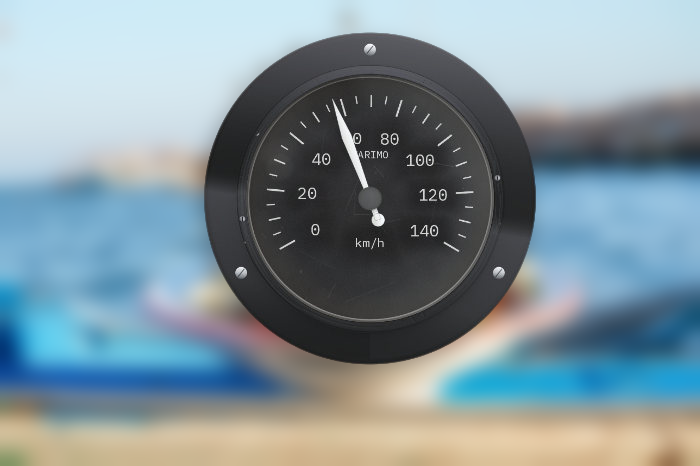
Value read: 57.5 (km/h)
